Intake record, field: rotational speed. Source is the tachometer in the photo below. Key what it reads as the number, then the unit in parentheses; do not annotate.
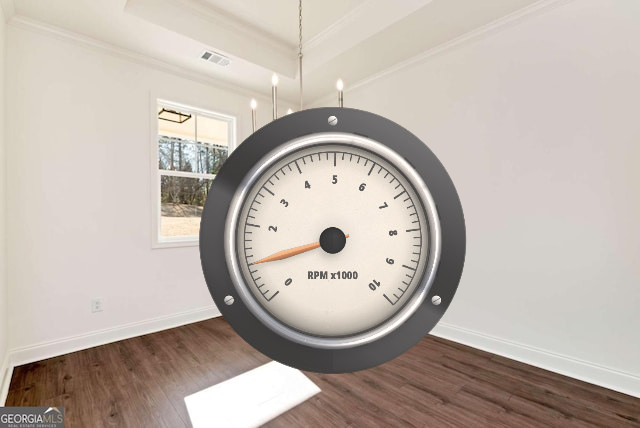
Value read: 1000 (rpm)
